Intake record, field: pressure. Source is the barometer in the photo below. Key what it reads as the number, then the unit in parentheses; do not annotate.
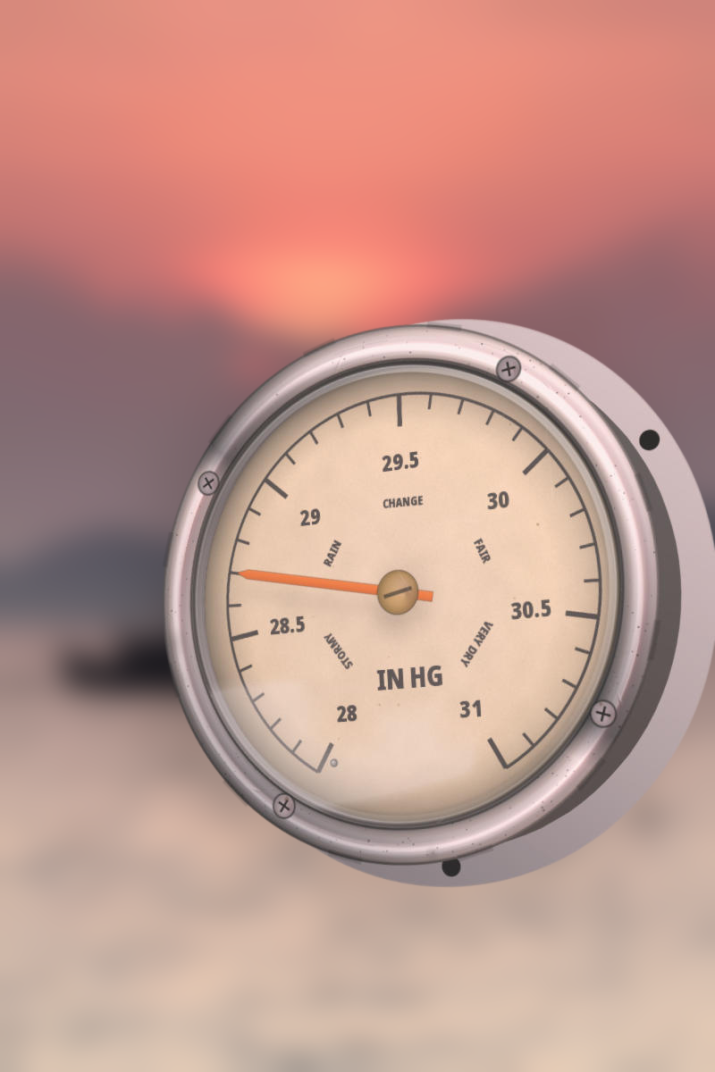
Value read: 28.7 (inHg)
